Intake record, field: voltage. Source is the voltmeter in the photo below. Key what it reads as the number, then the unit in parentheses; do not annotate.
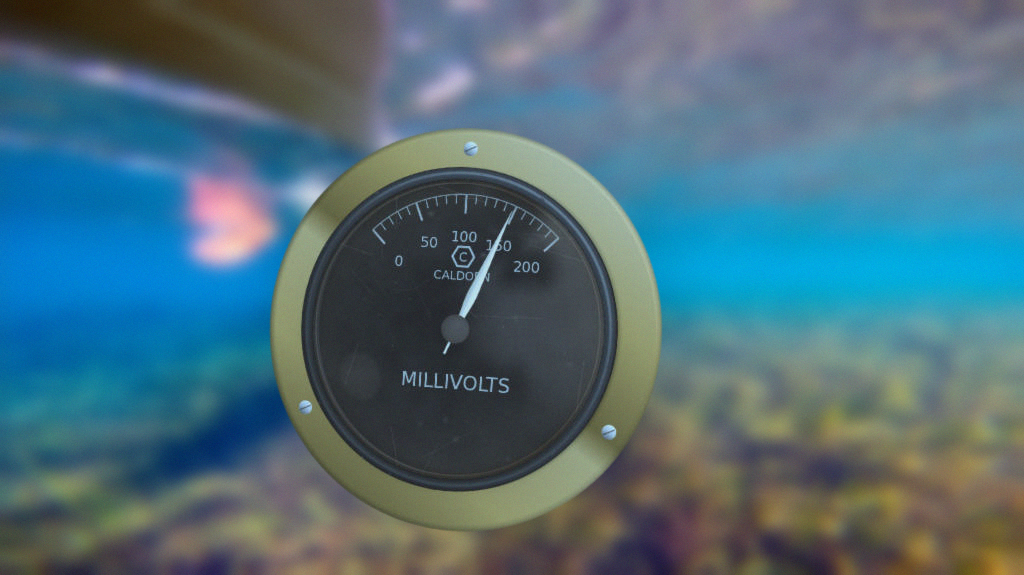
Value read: 150 (mV)
